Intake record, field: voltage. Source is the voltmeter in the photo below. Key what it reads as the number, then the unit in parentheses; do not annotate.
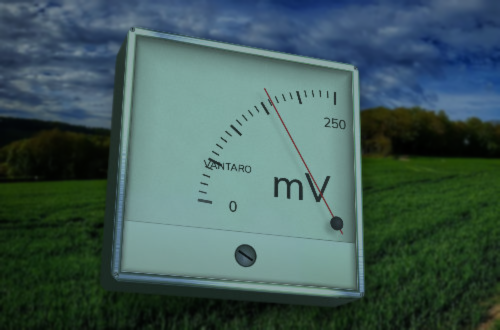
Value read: 160 (mV)
